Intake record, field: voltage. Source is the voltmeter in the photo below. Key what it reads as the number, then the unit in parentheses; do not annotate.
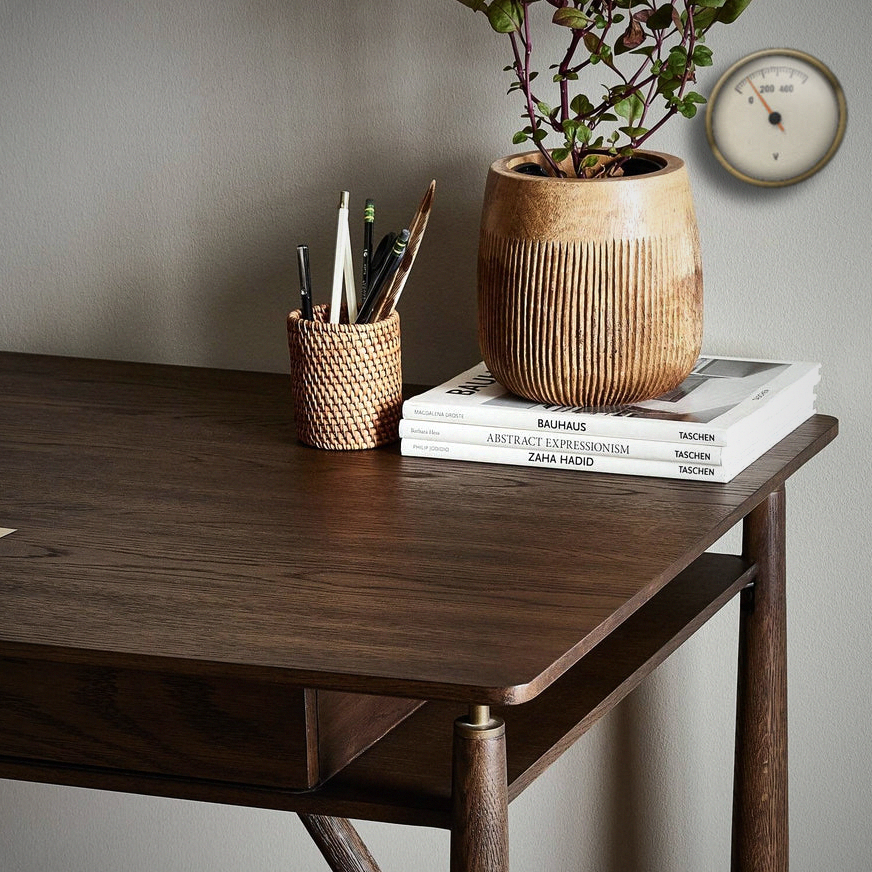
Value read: 100 (V)
